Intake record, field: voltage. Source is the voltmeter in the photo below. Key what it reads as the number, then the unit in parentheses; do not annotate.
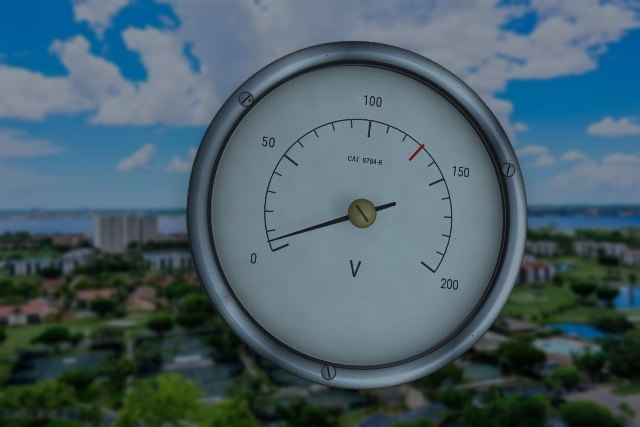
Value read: 5 (V)
